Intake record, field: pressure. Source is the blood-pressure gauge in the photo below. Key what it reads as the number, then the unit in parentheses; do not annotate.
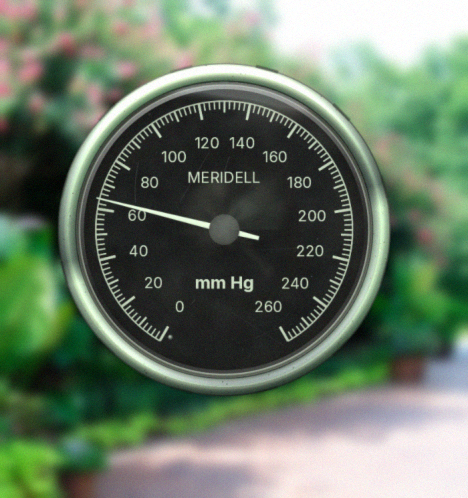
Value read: 64 (mmHg)
